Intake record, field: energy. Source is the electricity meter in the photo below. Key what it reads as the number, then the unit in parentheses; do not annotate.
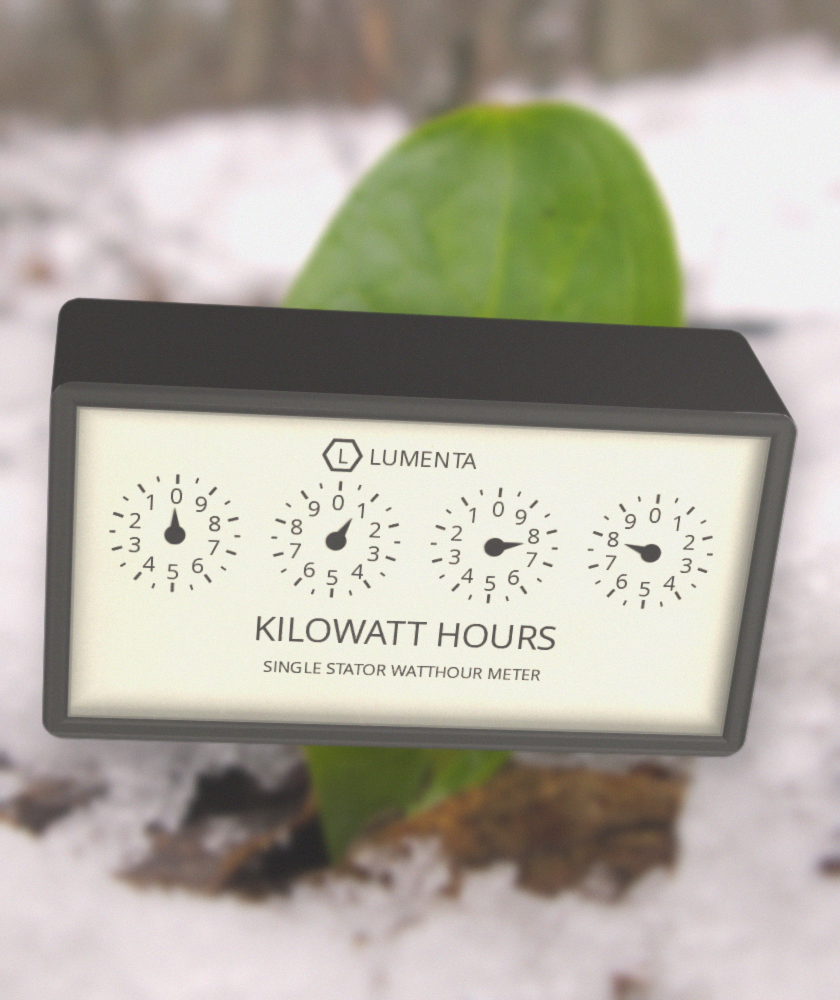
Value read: 78 (kWh)
